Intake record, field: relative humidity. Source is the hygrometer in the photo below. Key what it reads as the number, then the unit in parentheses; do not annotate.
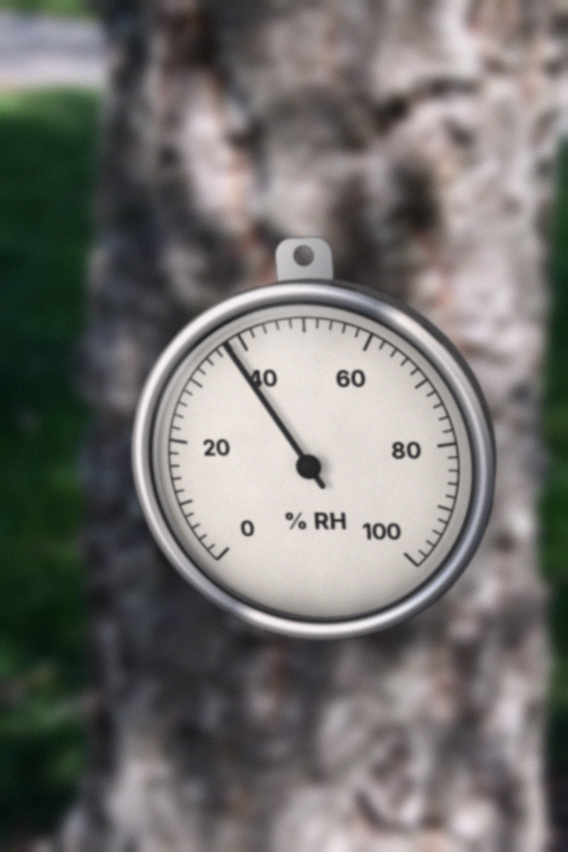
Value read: 38 (%)
